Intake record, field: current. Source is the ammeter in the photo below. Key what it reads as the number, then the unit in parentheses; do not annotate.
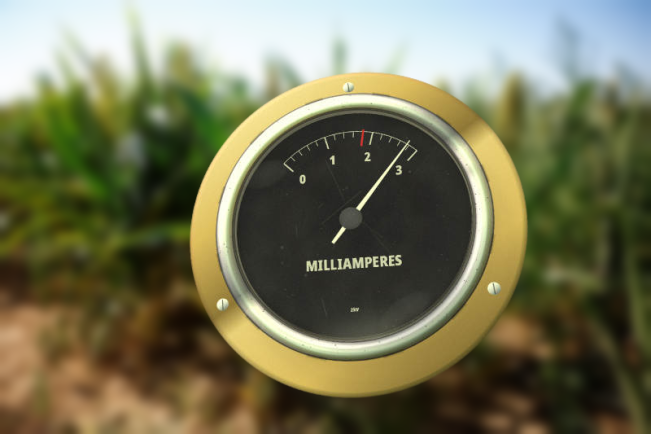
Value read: 2.8 (mA)
